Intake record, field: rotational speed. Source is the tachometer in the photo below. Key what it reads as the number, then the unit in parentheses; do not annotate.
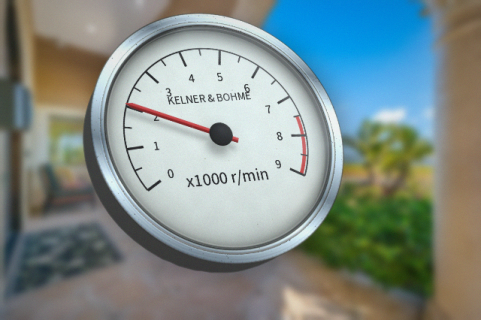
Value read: 2000 (rpm)
